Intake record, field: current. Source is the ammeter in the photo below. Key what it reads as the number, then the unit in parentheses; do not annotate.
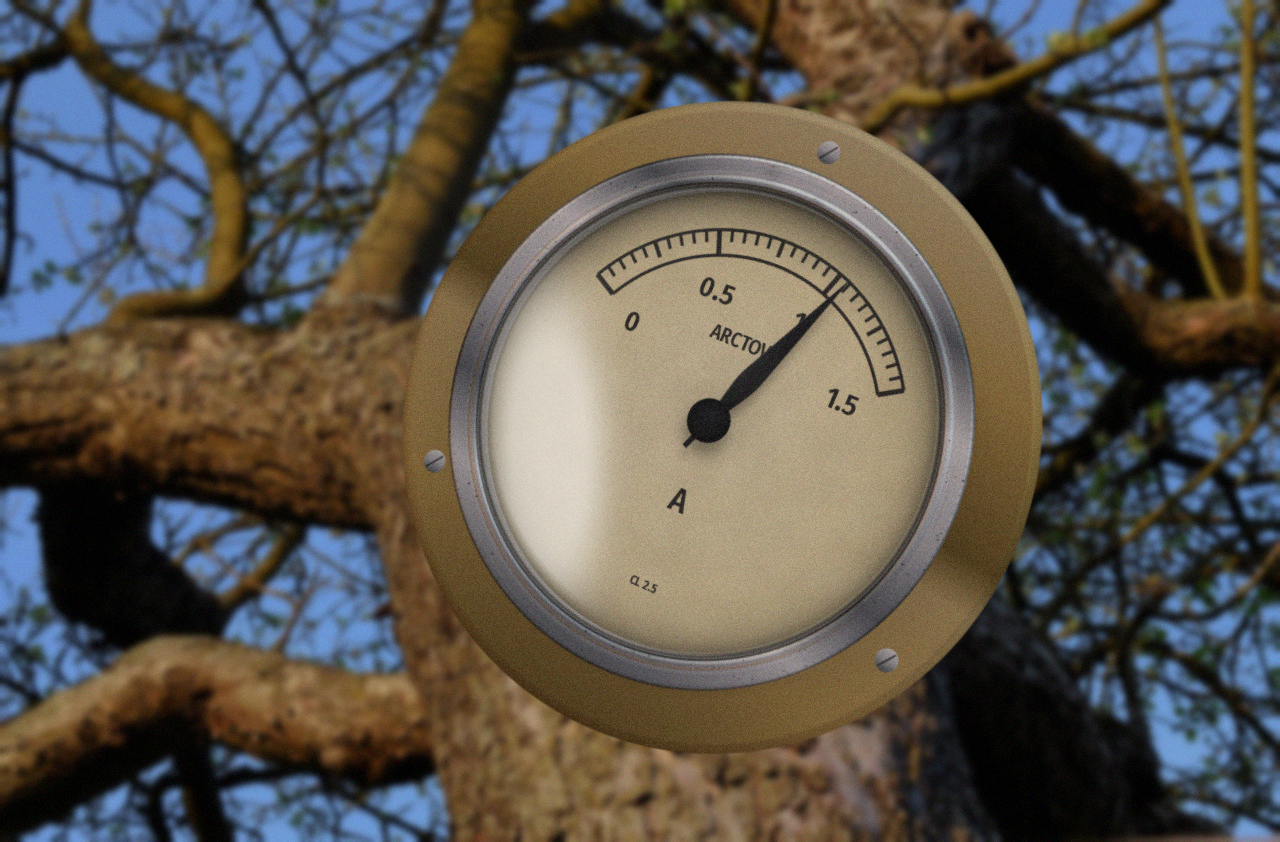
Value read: 1.05 (A)
